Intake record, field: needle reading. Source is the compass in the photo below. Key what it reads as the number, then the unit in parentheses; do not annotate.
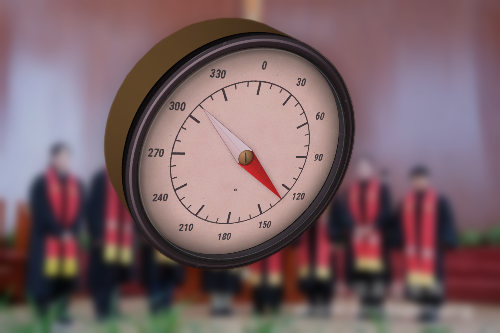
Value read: 130 (°)
